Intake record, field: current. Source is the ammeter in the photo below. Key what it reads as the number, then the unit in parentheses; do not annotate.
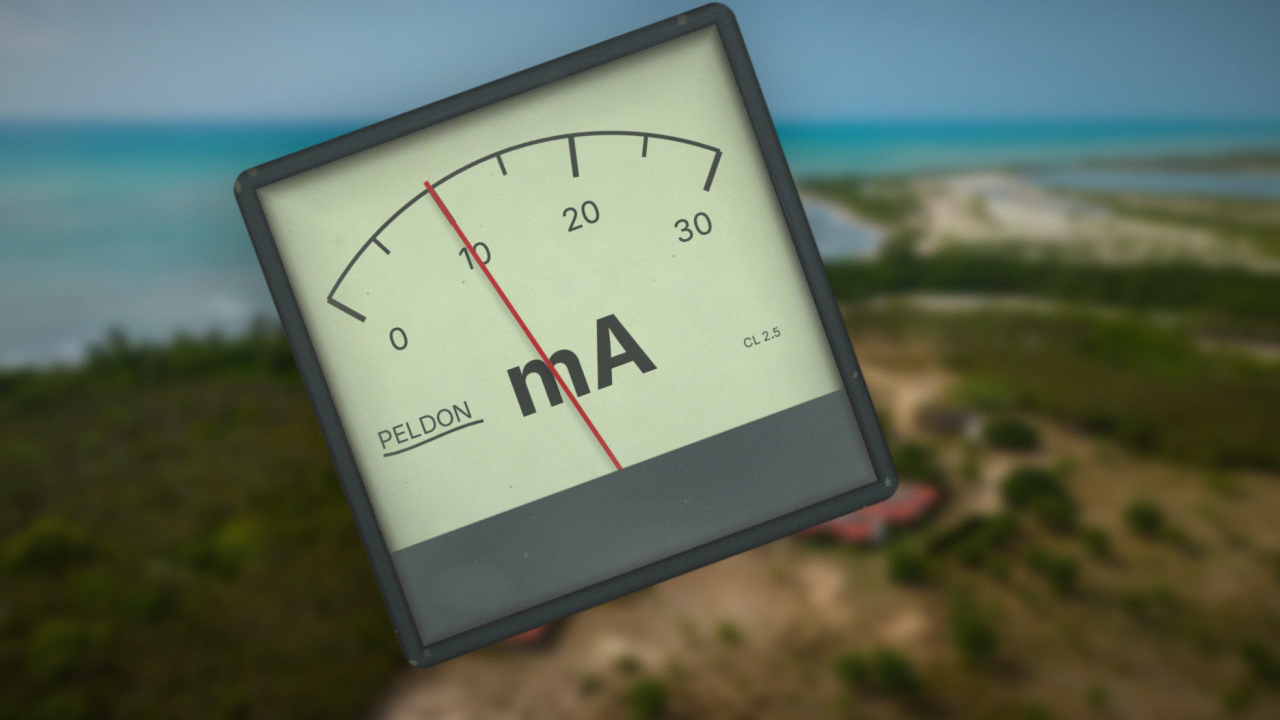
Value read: 10 (mA)
